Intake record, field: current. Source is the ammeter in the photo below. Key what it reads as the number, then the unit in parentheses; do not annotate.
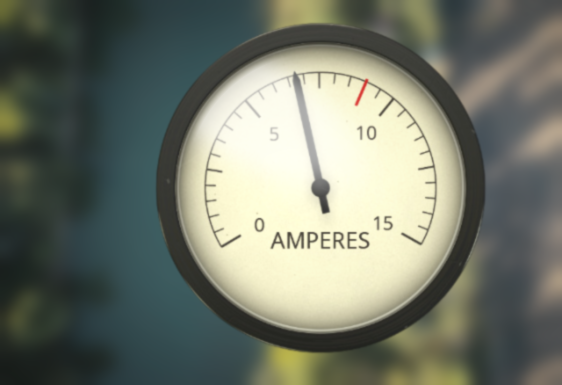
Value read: 6.75 (A)
